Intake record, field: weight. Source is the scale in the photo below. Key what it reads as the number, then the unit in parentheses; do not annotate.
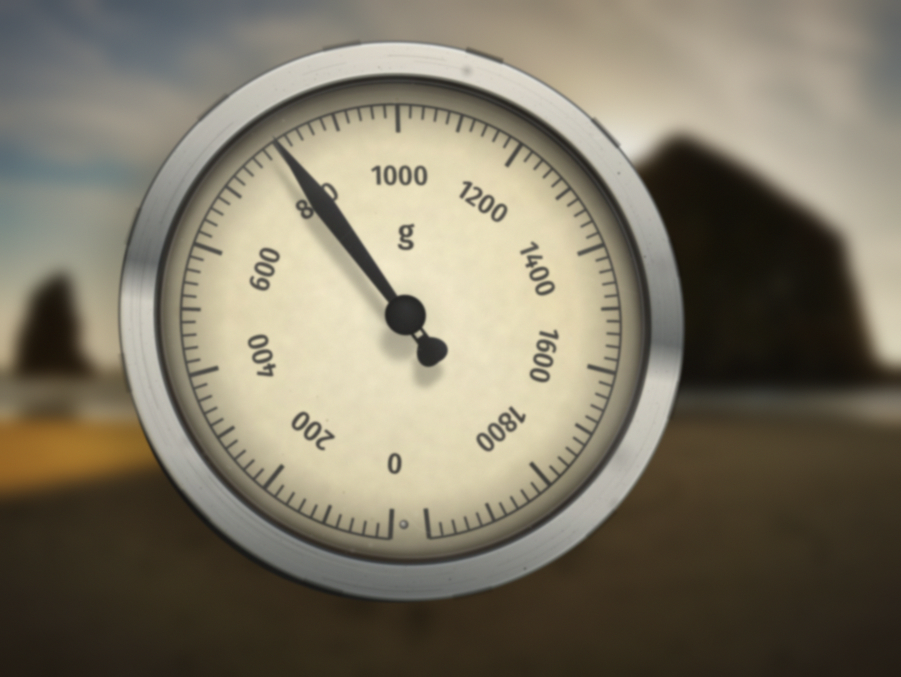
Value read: 800 (g)
